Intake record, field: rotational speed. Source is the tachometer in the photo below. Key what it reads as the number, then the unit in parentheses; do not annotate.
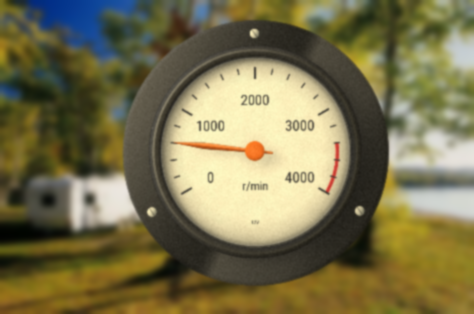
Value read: 600 (rpm)
